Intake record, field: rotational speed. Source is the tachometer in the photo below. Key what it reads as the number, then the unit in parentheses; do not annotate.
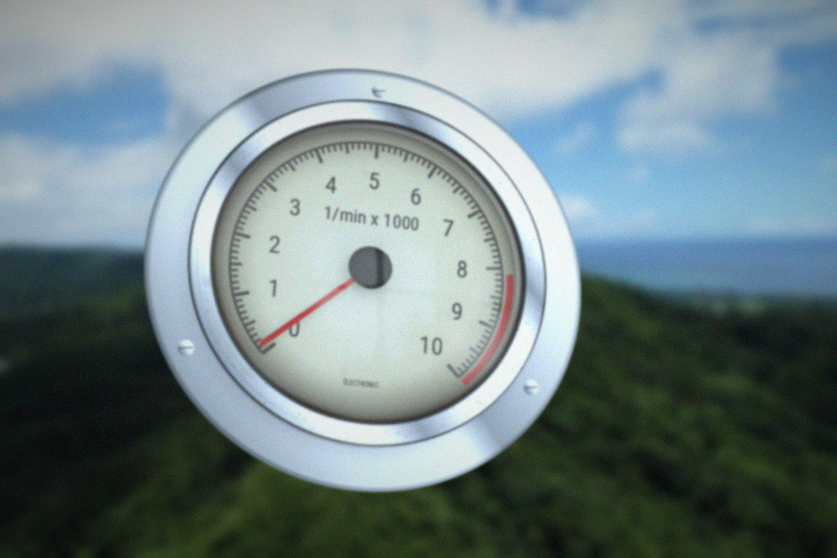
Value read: 100 (rpm)
